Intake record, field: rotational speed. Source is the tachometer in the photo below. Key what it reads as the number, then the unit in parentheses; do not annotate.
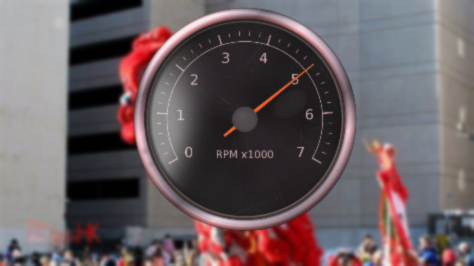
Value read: 5000 (rpm)
